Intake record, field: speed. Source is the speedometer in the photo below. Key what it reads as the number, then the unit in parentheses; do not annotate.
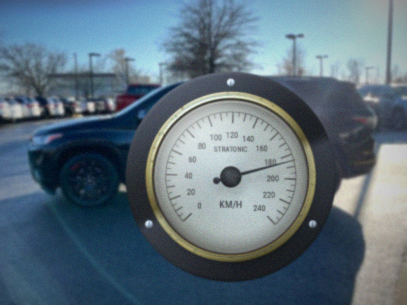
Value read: 185 (km/h)
